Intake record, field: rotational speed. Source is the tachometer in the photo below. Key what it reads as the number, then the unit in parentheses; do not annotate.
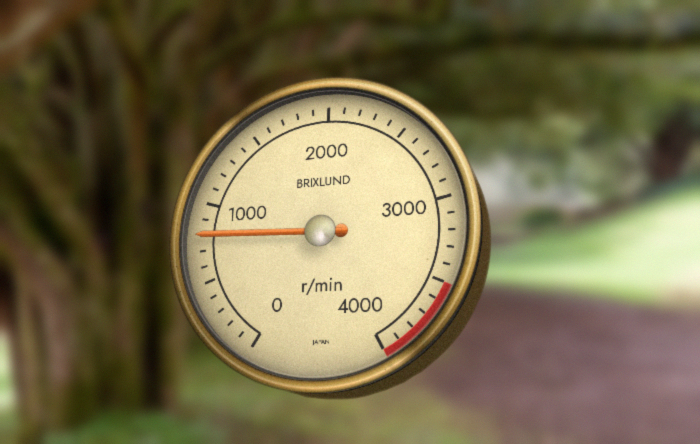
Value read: 800 (rpm)
